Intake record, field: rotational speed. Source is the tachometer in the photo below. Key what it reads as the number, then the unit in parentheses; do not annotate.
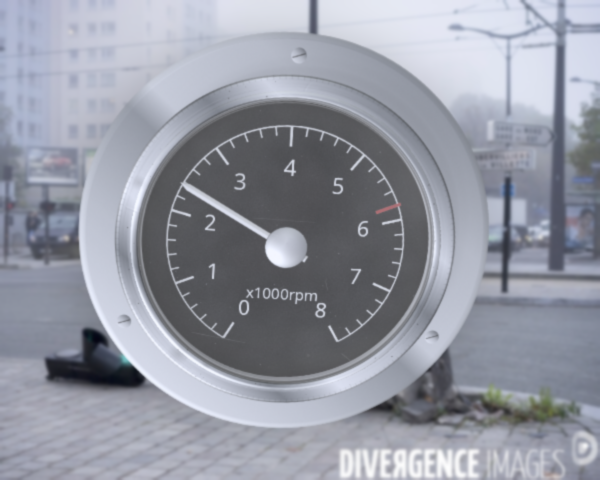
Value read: 2400 (rpm)
